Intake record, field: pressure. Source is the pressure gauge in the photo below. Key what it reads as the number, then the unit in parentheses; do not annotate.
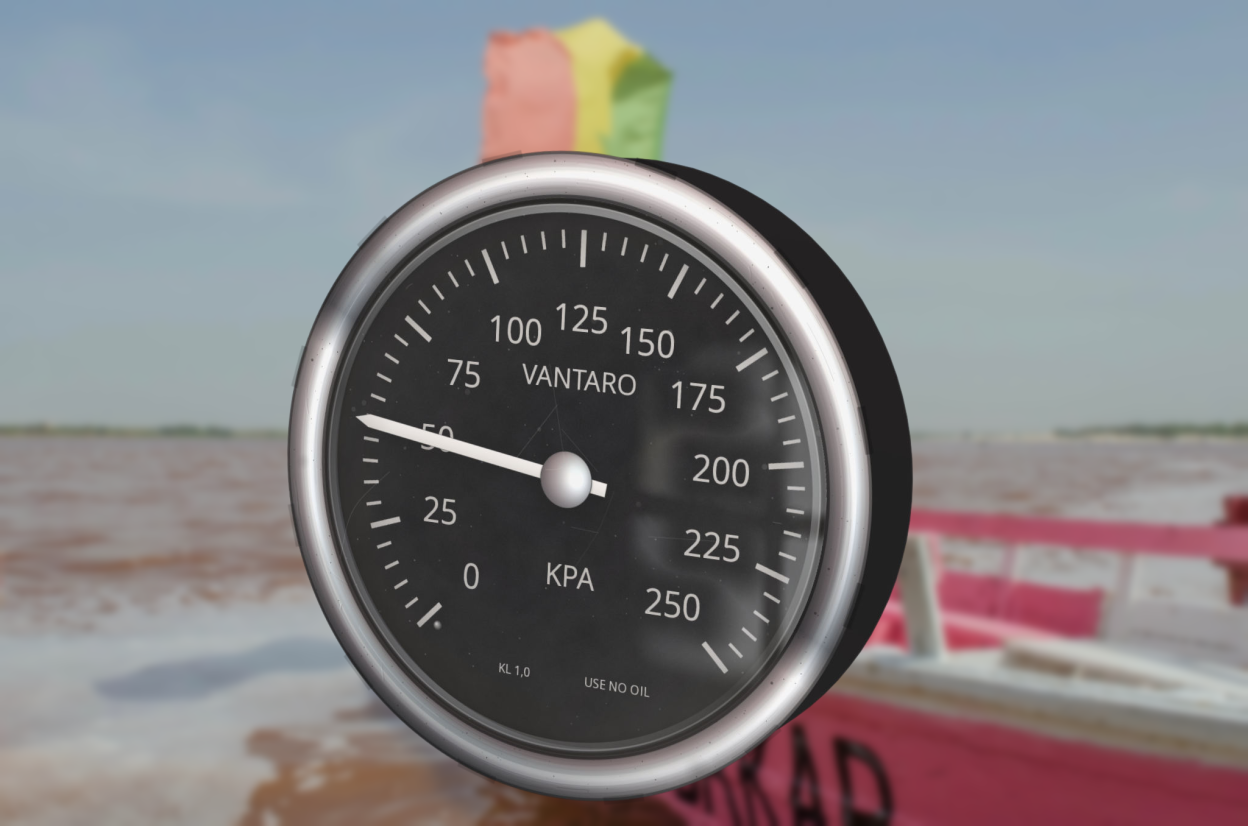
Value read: 50 (kPa)
